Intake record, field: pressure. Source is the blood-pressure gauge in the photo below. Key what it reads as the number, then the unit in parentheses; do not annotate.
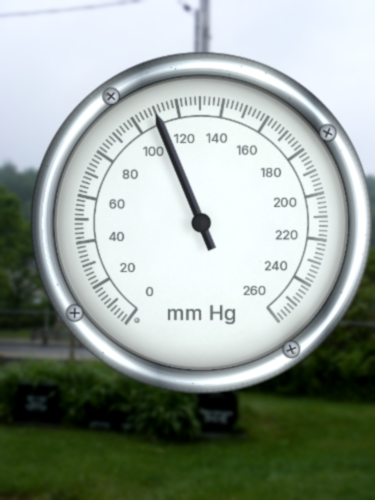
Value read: 110 (mmHg)
